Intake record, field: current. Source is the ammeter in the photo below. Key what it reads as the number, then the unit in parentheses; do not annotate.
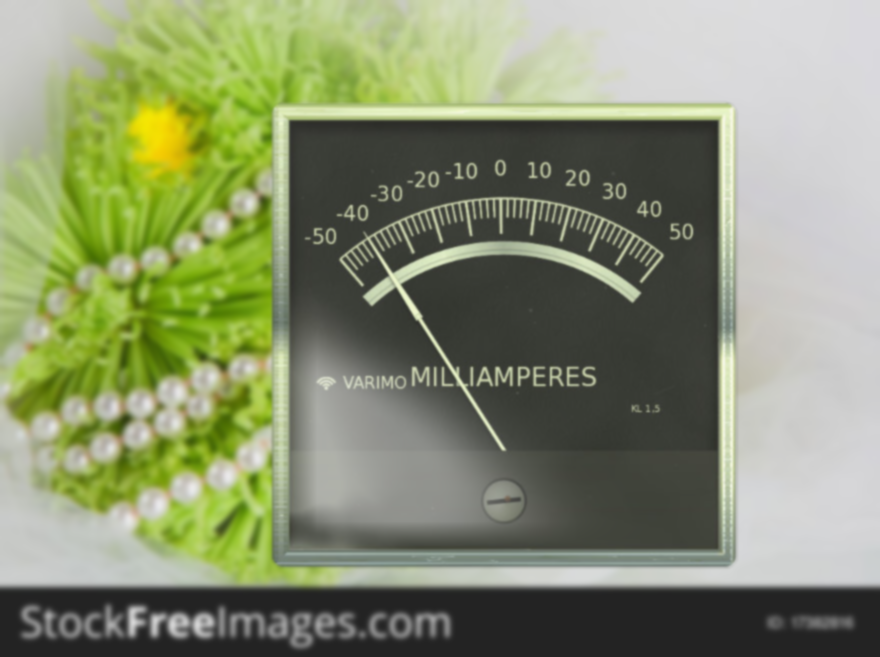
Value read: -40 (mA)
